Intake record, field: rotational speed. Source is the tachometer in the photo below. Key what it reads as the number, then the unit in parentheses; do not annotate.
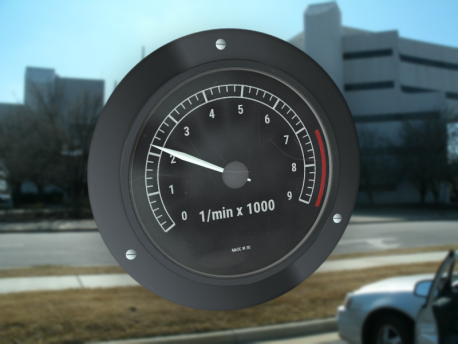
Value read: 2200 (rpm)
